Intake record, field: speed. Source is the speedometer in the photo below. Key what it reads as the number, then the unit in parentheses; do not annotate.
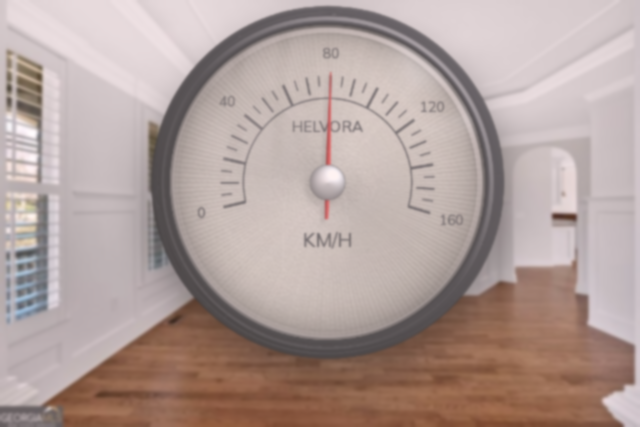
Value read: 80 (km/h)
